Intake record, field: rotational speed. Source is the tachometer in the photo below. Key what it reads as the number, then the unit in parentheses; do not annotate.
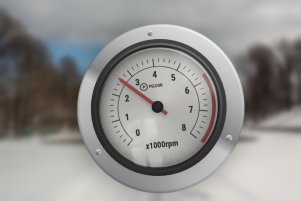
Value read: 2600 (rpm)
